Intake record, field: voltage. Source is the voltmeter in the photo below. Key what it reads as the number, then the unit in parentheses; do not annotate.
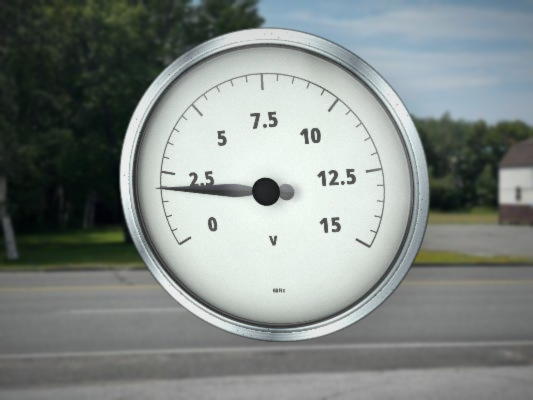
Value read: 2 (V)
